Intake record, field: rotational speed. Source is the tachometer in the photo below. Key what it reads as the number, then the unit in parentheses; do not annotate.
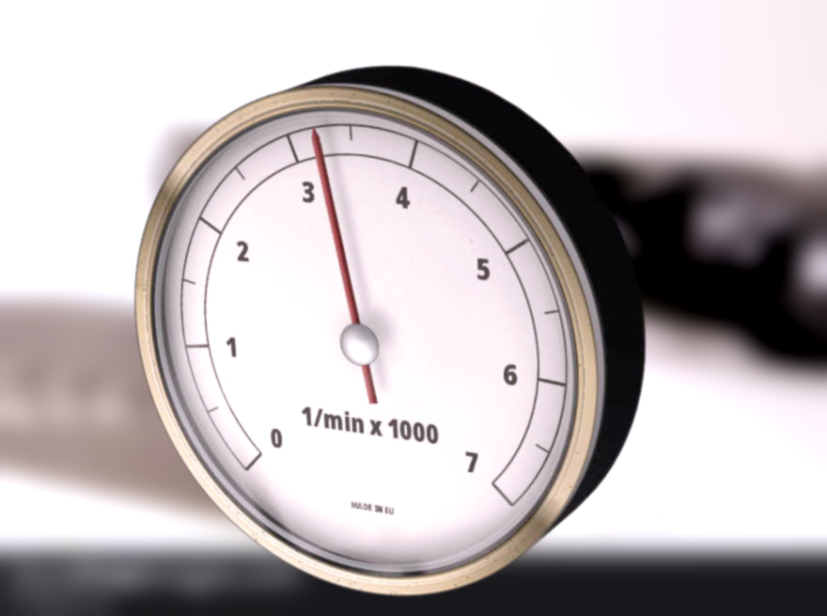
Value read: 3250 (rpm)
